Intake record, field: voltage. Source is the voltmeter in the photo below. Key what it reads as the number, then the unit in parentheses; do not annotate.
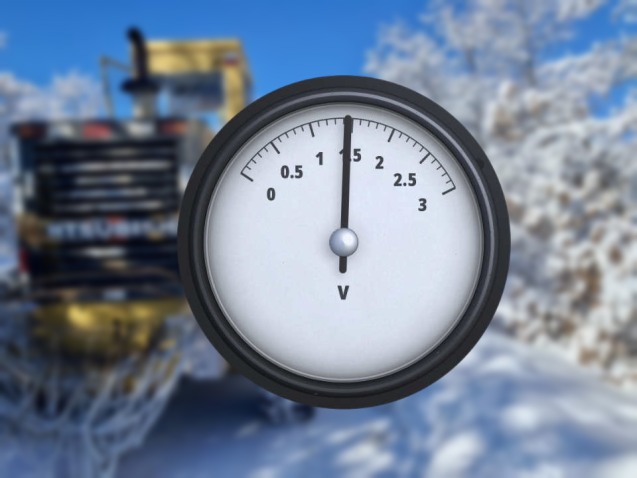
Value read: 1.45 (V)
